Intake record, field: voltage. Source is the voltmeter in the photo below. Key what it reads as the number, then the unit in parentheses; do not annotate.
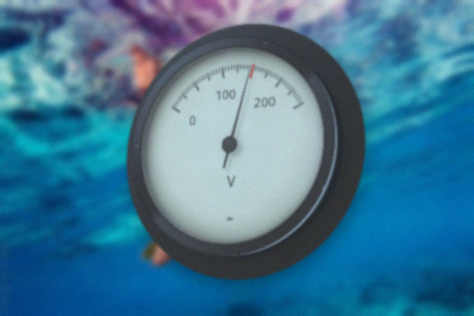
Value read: 150 (V)
